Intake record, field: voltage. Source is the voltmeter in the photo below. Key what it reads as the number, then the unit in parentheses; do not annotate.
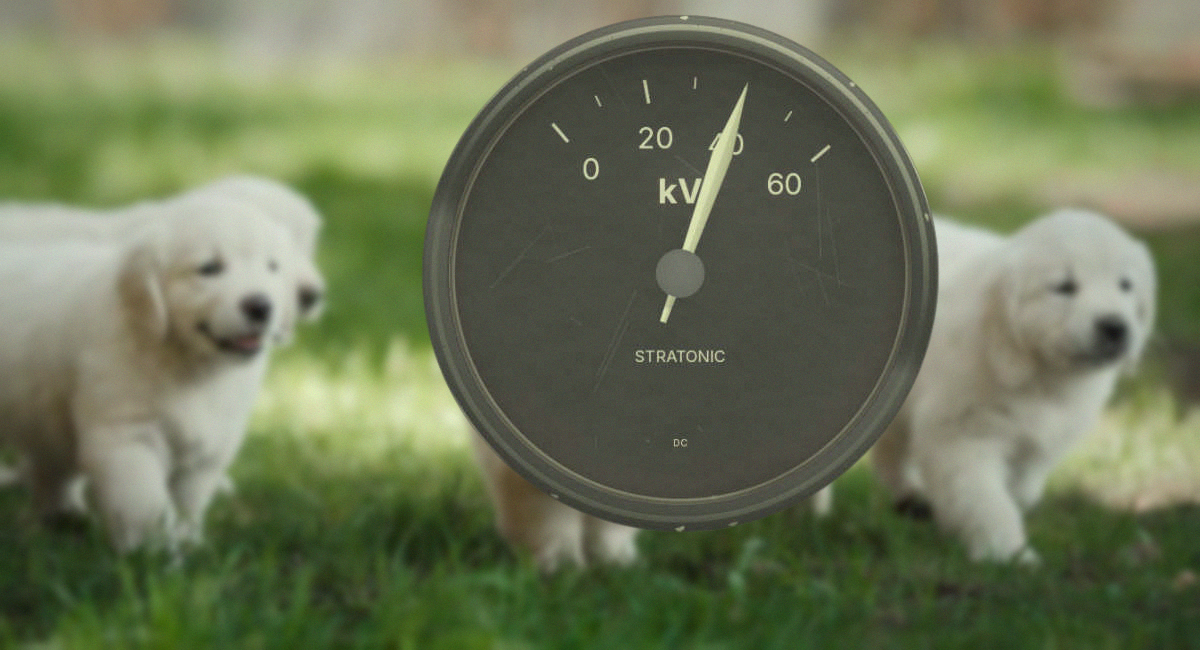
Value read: 40 (kV)
